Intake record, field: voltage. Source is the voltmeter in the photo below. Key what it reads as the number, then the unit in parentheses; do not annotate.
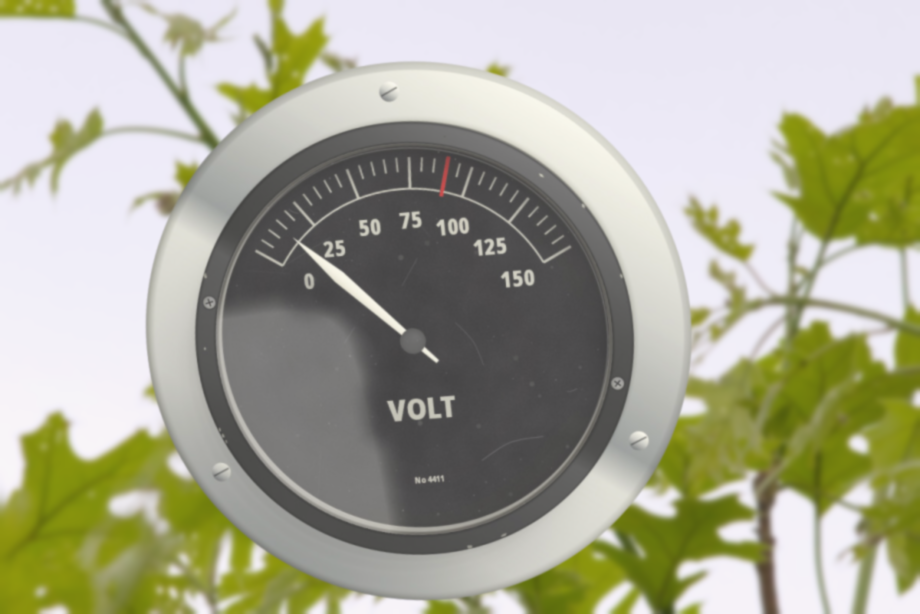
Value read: 15 (V)
